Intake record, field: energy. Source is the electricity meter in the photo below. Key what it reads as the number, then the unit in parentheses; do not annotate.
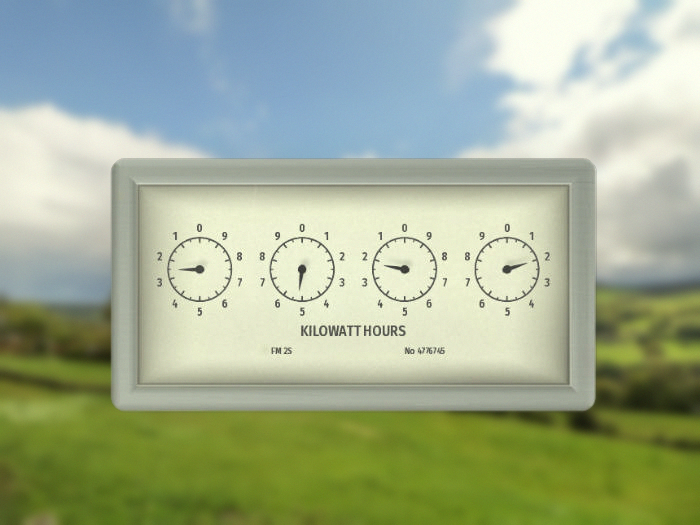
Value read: 2522 (kWh)
